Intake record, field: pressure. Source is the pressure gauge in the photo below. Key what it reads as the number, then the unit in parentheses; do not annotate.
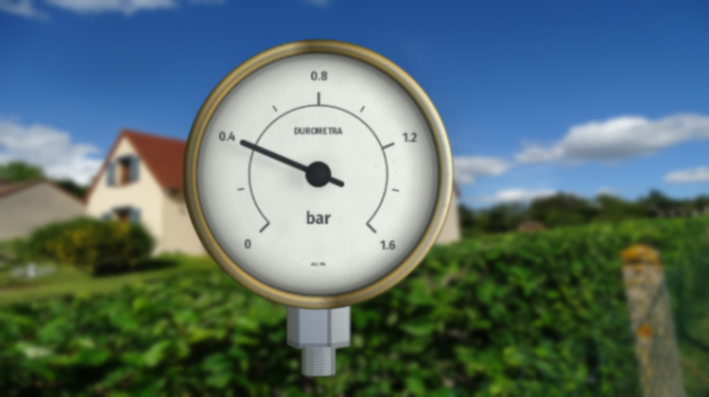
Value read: 0.4 (bar)
